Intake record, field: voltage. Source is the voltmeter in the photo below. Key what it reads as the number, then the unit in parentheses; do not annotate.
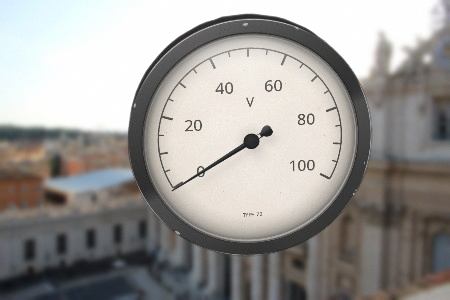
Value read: 0 (V)
